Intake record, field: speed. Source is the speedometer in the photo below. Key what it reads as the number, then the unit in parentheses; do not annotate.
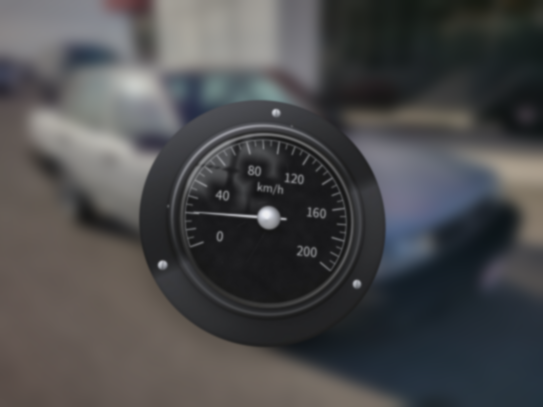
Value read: 20 (km/h)
